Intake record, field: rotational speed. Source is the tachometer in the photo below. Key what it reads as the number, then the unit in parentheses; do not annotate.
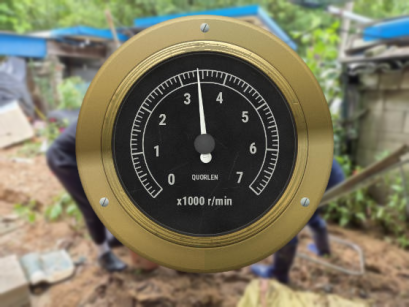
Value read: 3400 (rpm)
